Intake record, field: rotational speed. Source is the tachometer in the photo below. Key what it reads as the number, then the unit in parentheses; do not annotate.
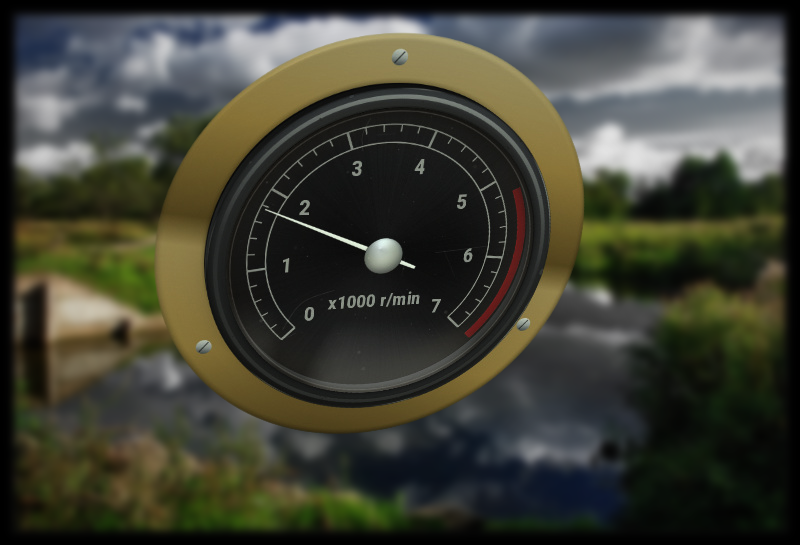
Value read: 1800 (rpm)
